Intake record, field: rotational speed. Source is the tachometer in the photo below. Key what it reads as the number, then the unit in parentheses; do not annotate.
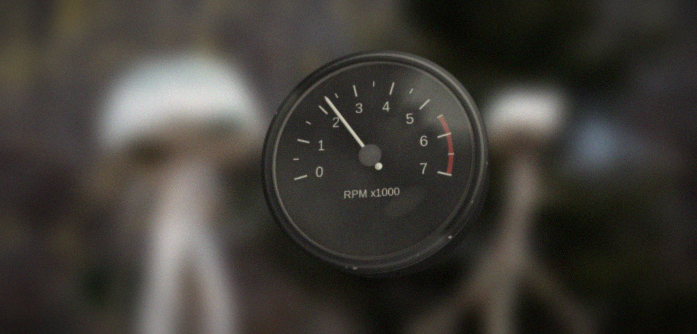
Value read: 2250 (rpm)
